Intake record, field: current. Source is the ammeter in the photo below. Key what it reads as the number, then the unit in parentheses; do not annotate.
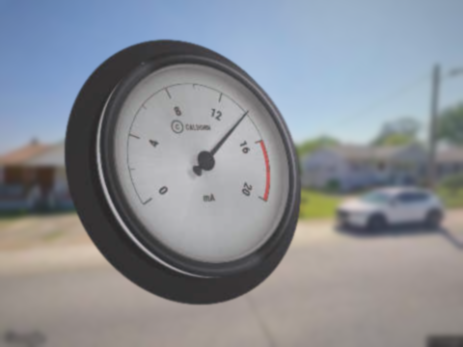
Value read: 14 (mA)
